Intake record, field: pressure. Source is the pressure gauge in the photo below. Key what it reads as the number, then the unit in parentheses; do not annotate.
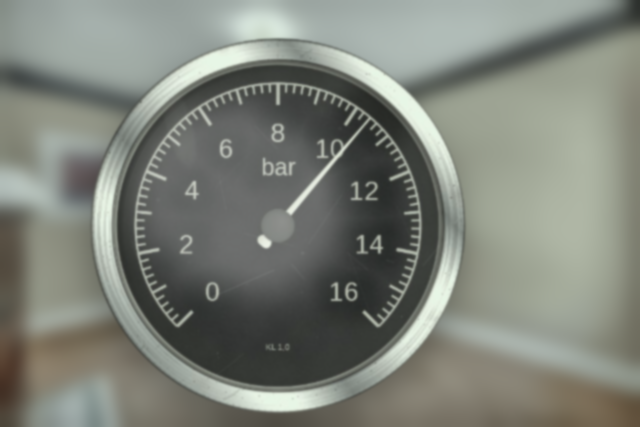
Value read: 10.4 (bar)
